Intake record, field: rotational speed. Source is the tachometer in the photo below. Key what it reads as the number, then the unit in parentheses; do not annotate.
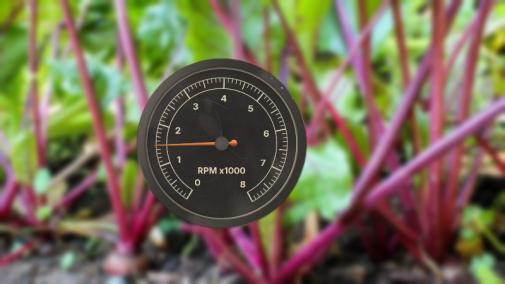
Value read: 1500 (rpm)
